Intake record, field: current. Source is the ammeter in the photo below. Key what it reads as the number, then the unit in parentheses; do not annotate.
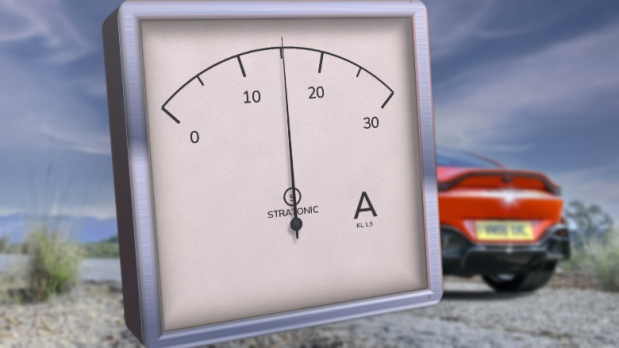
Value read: 15 (A)
